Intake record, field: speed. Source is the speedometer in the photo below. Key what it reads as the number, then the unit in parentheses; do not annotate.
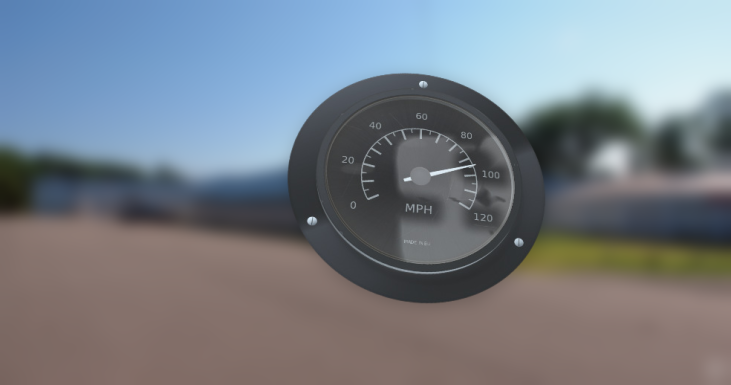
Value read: 95 (mph)
